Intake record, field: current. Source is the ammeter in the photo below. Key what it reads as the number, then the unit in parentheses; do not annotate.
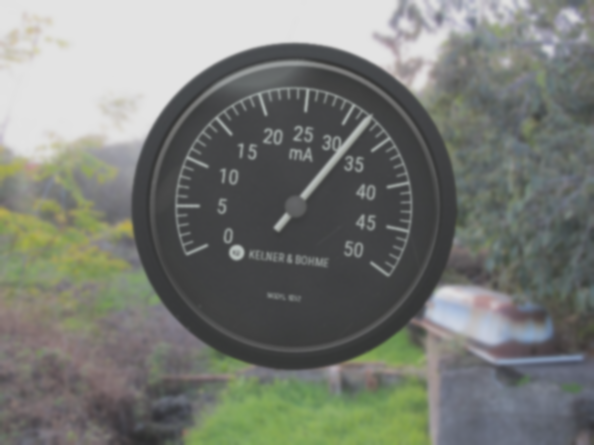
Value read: 32 (mA)
